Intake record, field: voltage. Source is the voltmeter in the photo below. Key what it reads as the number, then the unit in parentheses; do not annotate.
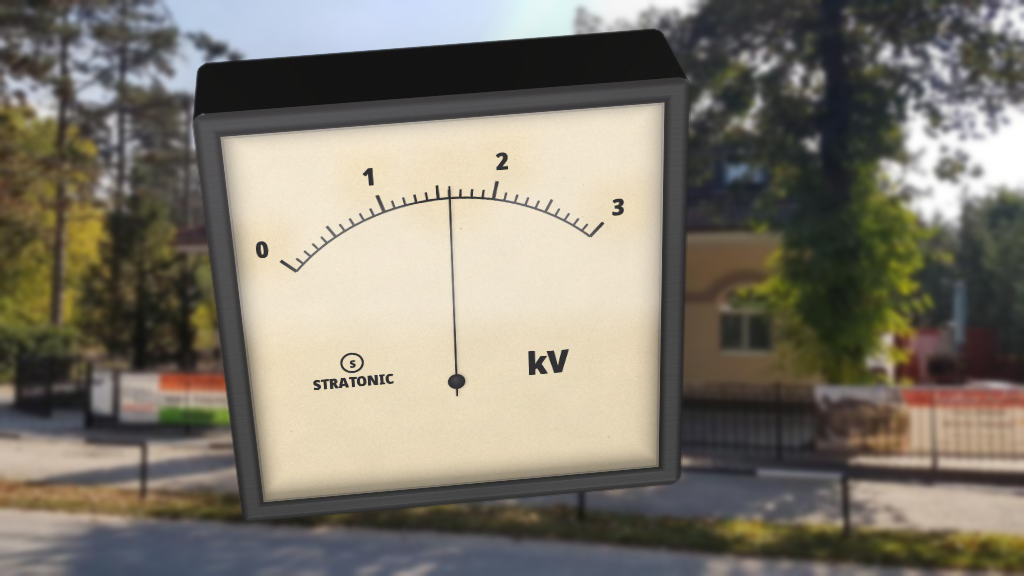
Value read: 1.6 (kV)
